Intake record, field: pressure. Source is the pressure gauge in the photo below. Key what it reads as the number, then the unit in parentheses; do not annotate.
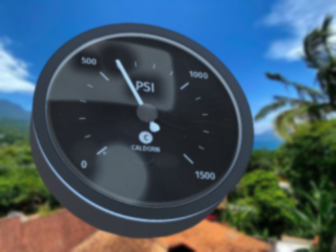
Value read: 600 (psi)
